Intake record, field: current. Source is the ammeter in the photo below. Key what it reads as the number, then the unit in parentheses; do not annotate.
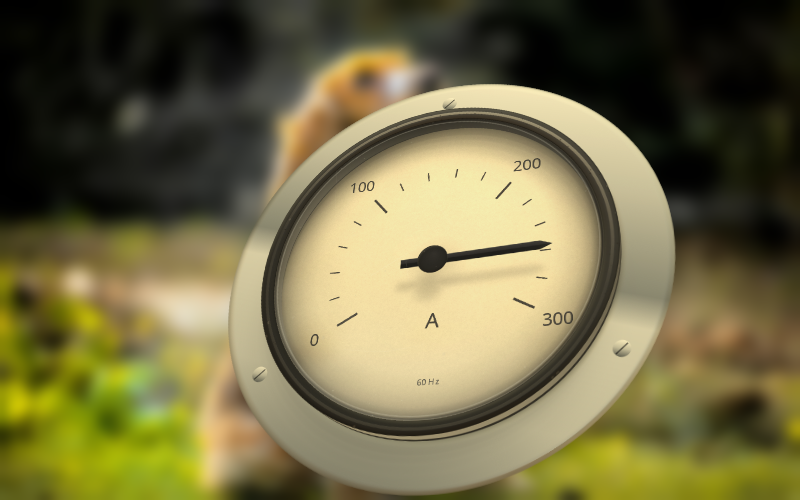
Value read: 260 (A)
